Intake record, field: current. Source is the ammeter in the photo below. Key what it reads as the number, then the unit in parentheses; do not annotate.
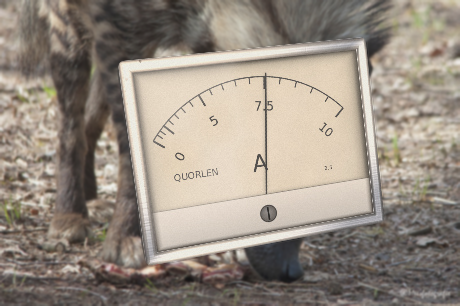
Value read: 7.5 (A)
